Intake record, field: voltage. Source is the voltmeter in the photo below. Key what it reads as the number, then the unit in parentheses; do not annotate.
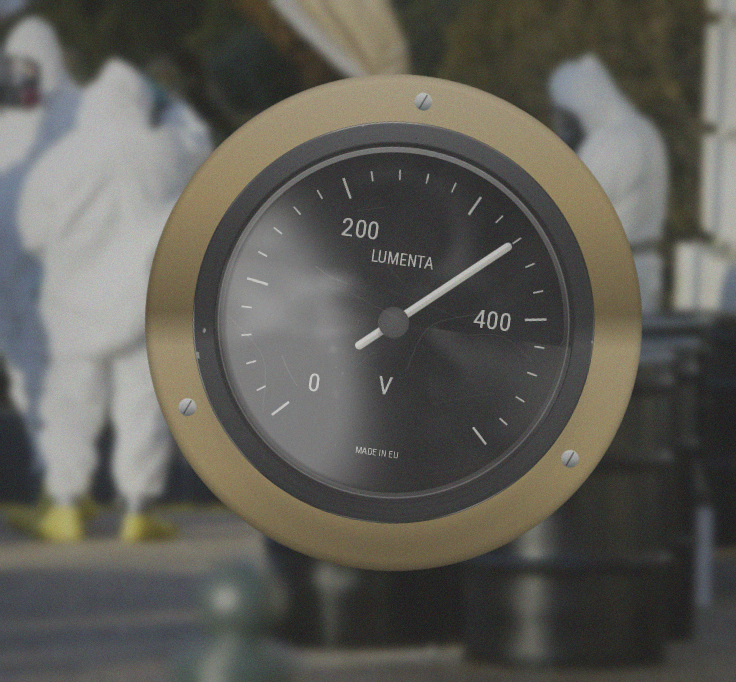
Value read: 340 (V)
